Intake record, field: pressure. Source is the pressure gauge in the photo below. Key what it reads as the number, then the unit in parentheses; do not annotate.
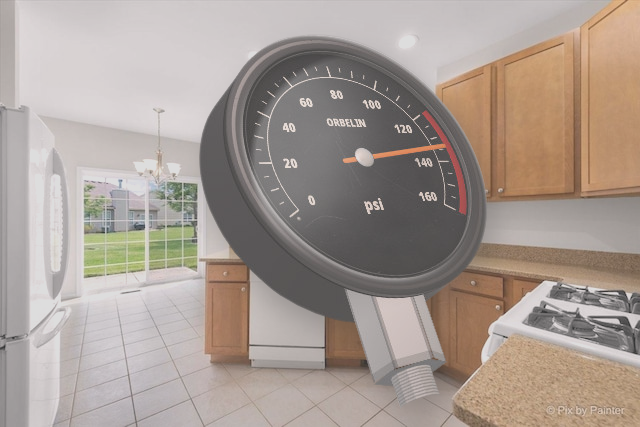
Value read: 135 (psi)
